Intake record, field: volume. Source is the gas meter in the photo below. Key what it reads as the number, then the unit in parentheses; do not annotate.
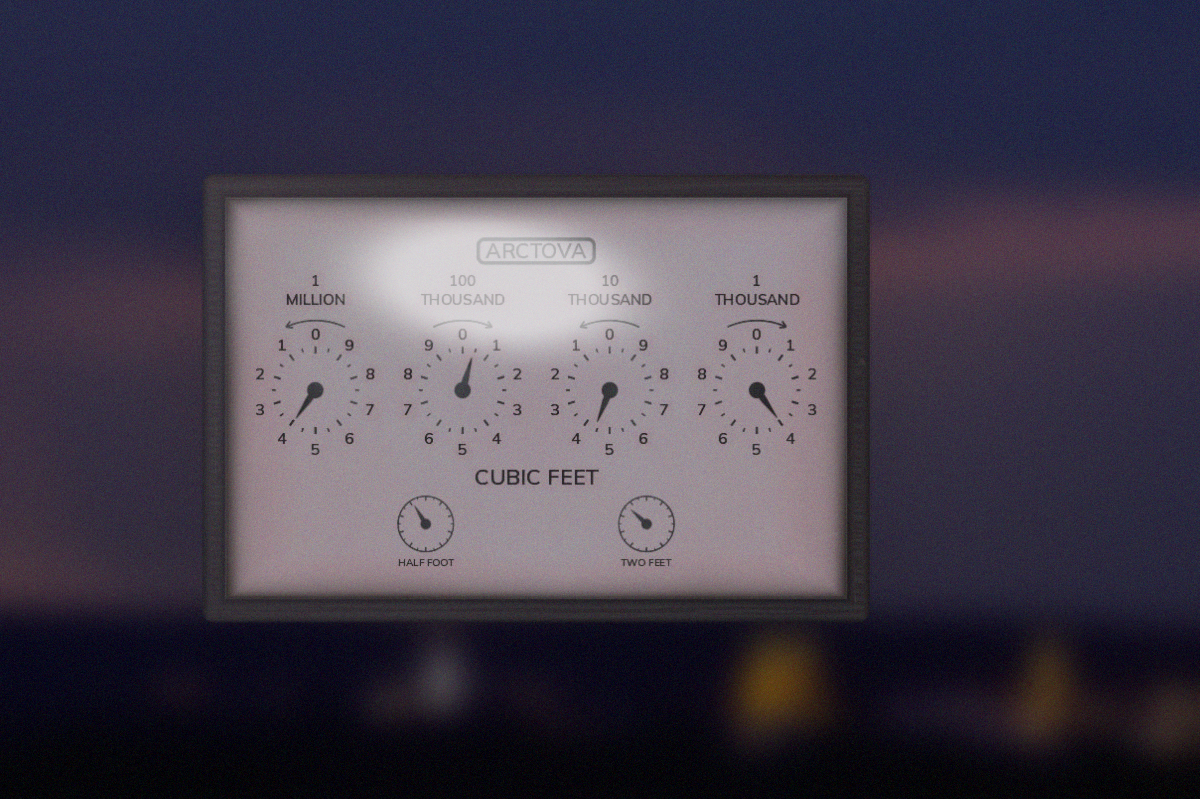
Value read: 404400 (ft³)
